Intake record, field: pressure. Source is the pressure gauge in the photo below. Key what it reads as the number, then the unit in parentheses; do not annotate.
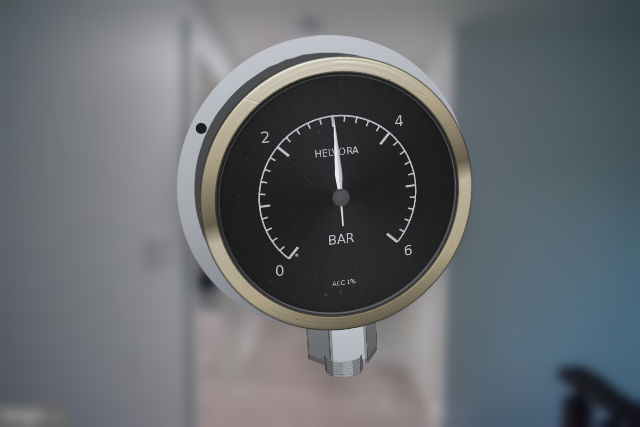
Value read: 3 (bar)
